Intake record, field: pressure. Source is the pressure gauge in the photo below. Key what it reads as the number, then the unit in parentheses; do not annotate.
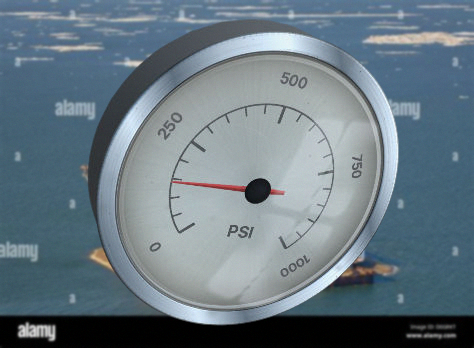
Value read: 150 (psi)
